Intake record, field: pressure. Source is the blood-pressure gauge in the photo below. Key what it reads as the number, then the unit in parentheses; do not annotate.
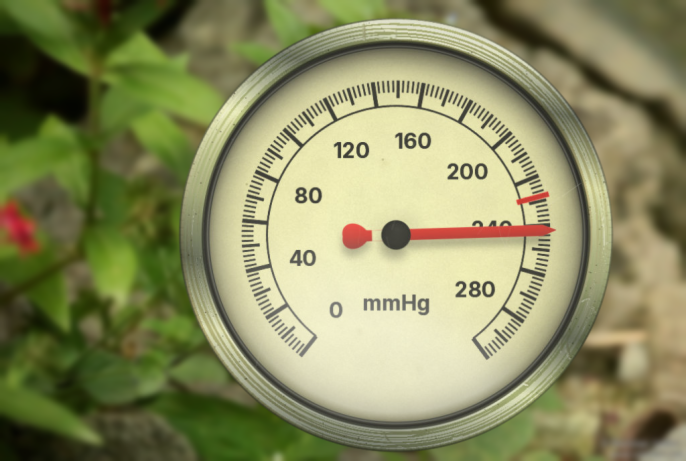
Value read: 242 (mmHg)
